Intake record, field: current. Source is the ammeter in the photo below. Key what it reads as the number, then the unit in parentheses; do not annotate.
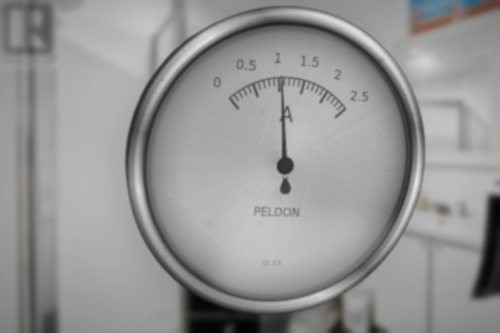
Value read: 1 (A)
